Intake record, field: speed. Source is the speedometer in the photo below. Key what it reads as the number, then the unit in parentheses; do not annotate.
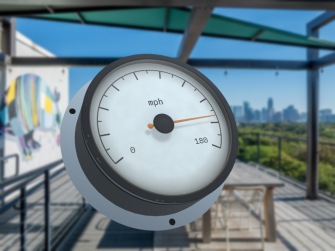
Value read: 155 (mph)
